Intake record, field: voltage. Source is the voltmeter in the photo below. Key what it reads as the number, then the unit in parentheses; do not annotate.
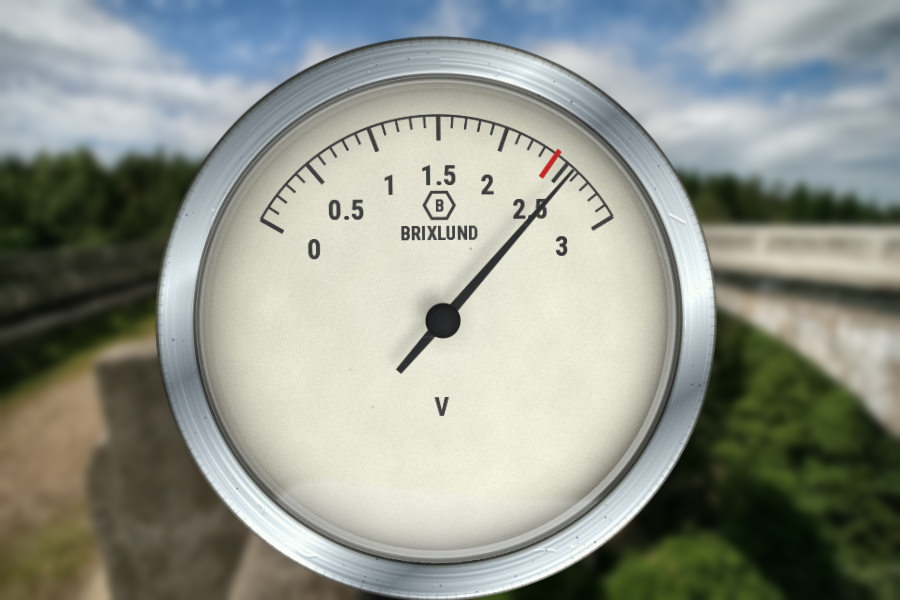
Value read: 2.55 (V)
